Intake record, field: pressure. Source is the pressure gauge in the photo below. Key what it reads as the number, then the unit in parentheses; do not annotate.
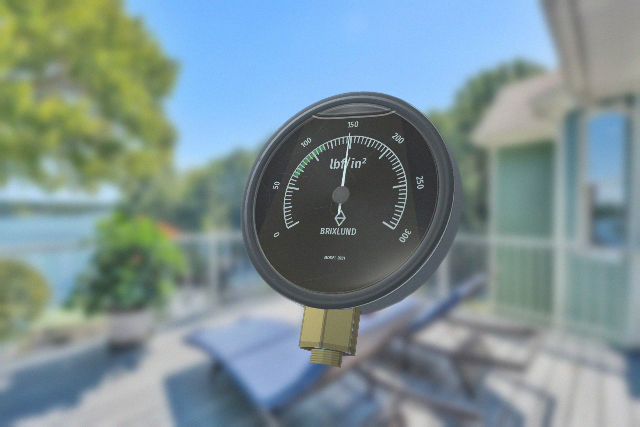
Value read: 150 (psi)
